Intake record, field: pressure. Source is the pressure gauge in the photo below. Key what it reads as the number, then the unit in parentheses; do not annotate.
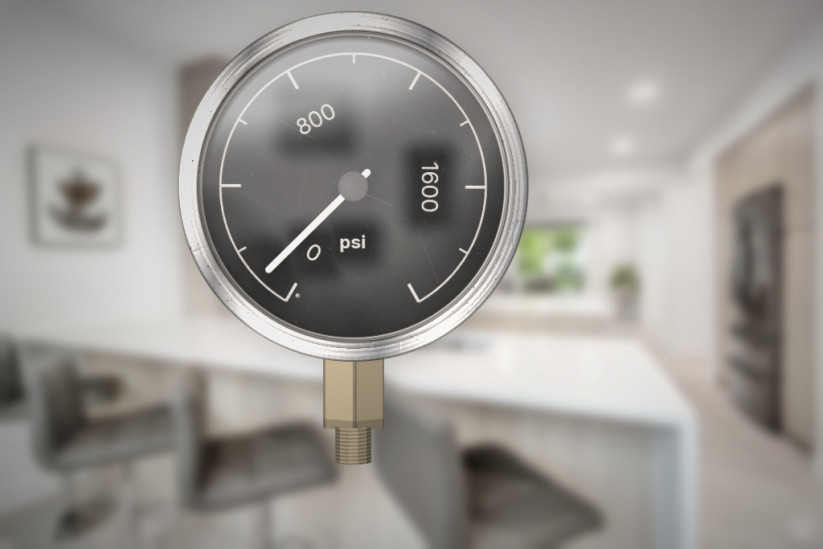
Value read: 100 (psi)
